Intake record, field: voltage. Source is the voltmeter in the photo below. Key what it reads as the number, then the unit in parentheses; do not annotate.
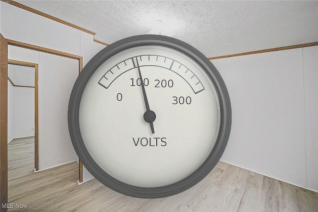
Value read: 110 (V)
